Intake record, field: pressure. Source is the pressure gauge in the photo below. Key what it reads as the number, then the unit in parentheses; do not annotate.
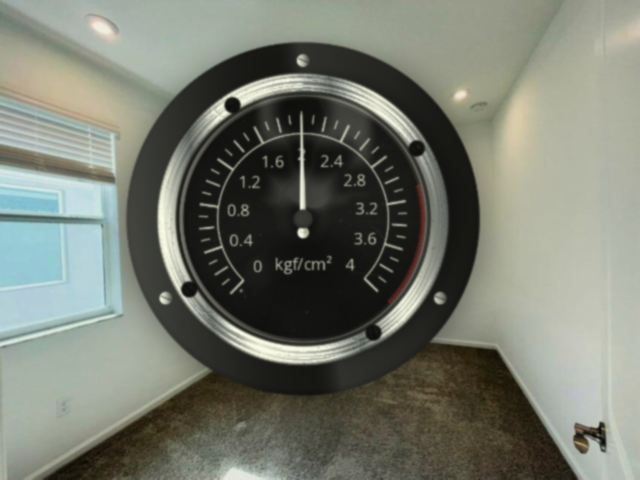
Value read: 2 (kg/cm²)
